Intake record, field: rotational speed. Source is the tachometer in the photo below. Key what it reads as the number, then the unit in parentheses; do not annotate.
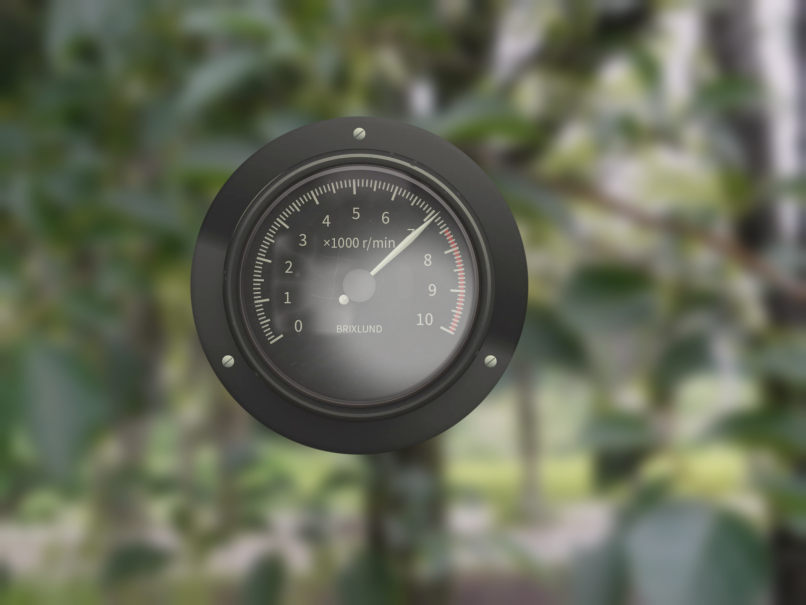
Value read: 7100 (rpm)
